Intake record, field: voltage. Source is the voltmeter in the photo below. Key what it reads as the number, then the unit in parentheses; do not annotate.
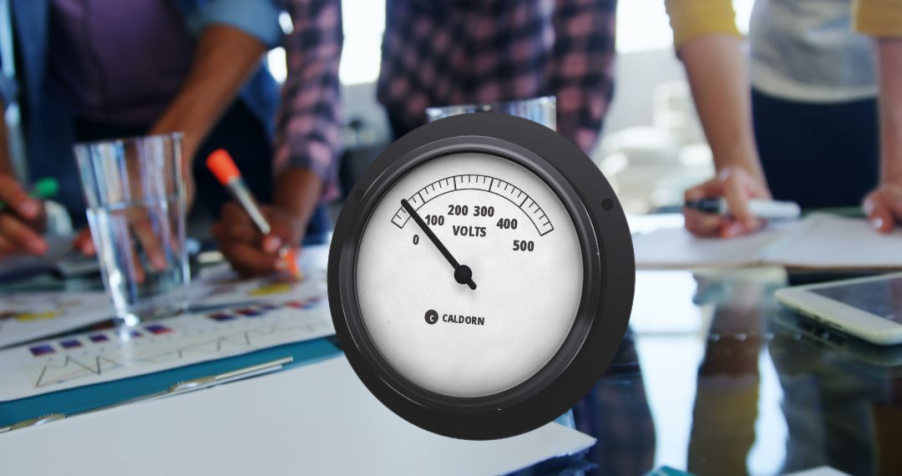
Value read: 60 (V)
